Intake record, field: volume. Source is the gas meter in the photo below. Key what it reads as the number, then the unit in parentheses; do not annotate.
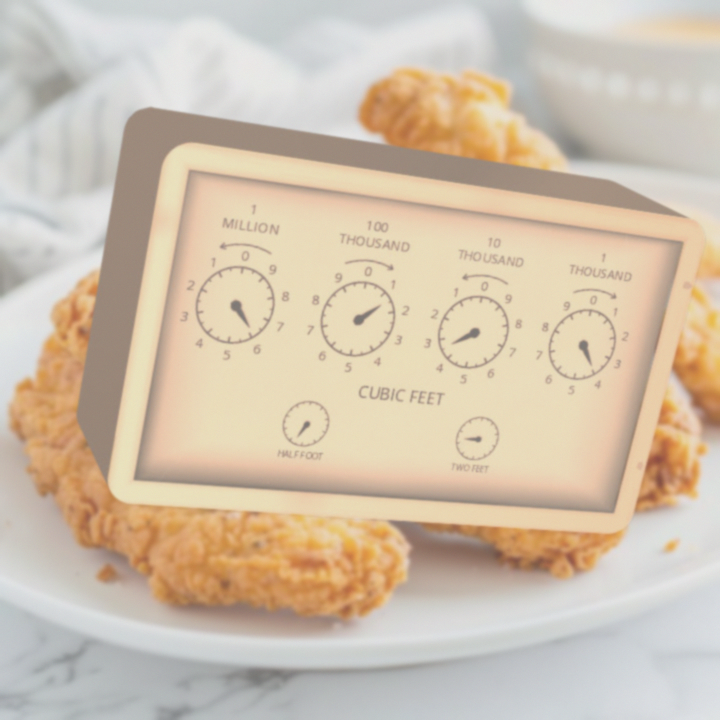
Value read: 613400 (ft³)
